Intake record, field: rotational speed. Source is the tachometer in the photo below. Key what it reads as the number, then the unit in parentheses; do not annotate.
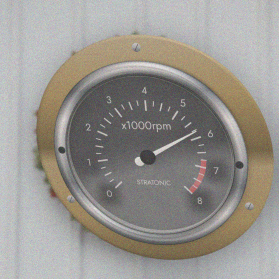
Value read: 5750 (rpm)
